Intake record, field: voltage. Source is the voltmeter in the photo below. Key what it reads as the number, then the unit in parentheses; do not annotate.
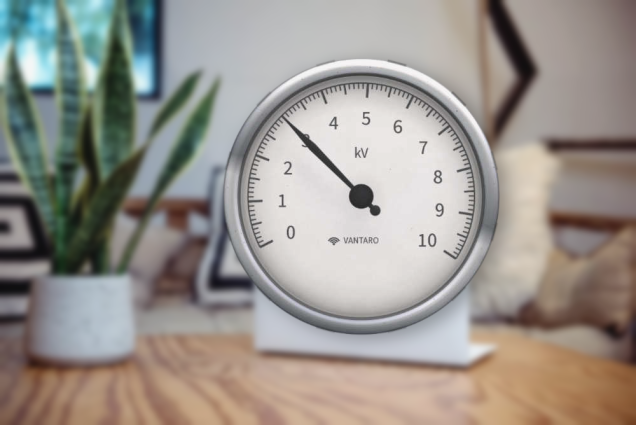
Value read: 3 (kV)
